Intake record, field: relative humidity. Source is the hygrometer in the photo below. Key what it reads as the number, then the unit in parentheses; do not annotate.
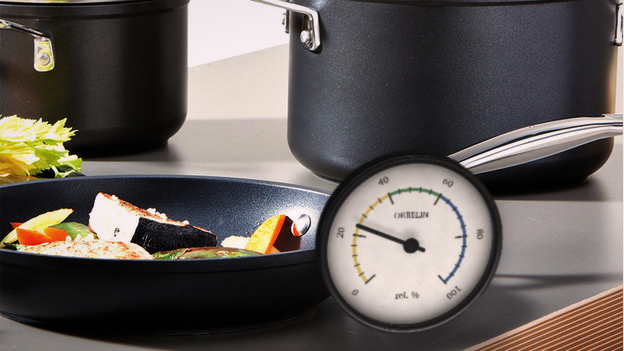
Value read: 24 (%)
